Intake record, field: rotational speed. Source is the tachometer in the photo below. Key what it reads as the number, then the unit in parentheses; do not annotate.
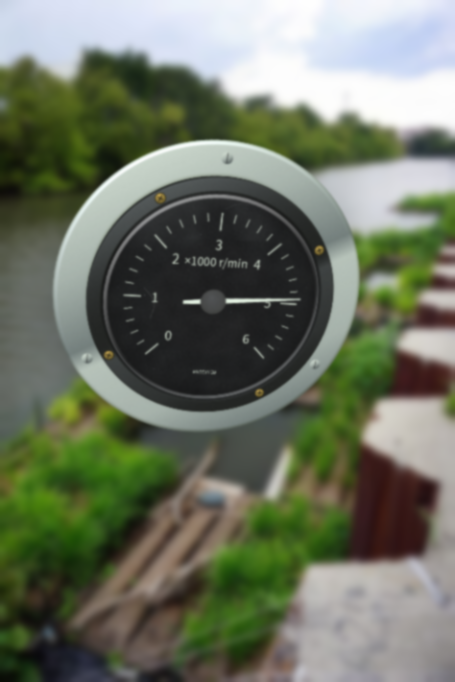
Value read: 4900 (rpm)
